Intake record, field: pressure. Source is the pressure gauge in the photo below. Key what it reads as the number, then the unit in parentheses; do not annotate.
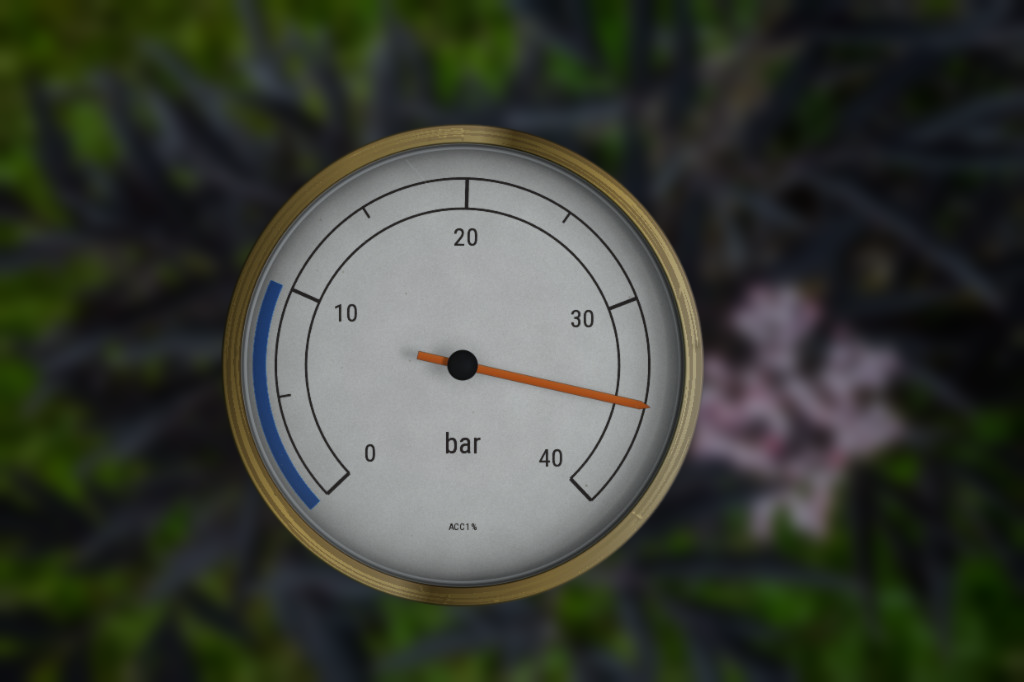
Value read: 35 (bar)
